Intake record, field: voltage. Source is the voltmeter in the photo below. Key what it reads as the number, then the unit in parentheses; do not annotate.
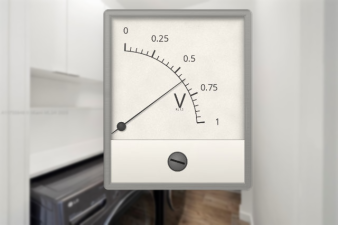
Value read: 0.6 (V)
